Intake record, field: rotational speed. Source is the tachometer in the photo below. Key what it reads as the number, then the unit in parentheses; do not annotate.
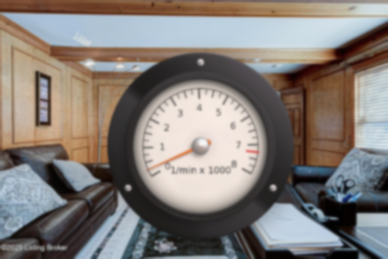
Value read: 250 (rpm)
